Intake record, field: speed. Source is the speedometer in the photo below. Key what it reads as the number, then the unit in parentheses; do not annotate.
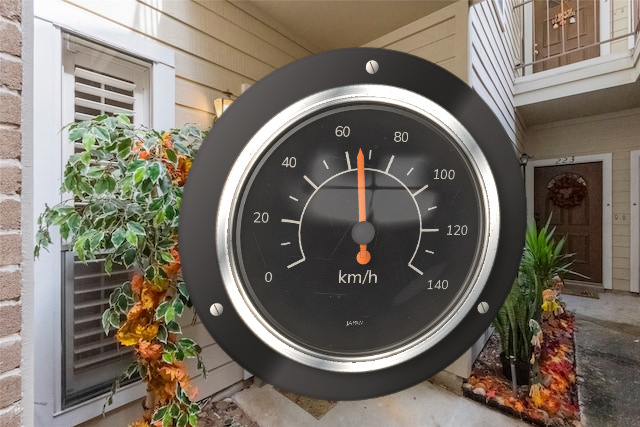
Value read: 65 (km/h)
